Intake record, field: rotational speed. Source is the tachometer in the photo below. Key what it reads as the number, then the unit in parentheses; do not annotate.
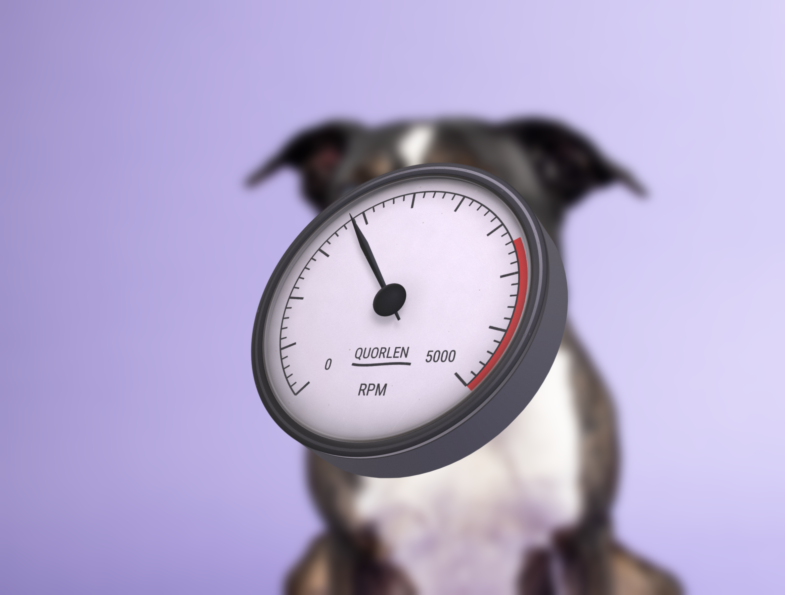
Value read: 1900 (rpm)
